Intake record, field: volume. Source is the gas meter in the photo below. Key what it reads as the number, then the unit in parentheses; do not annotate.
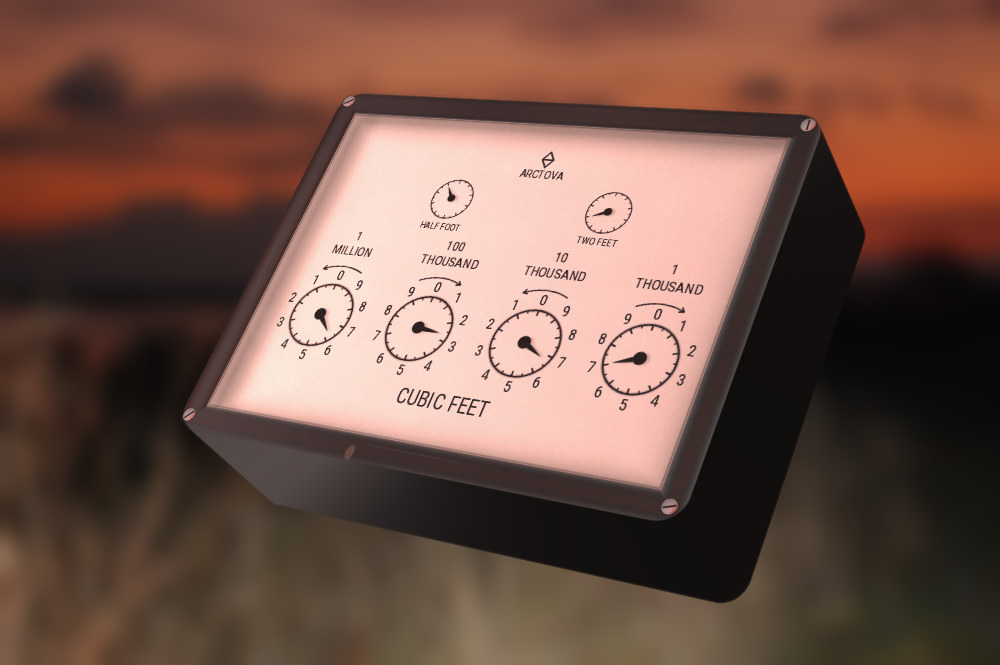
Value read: 626700 (ft³)
